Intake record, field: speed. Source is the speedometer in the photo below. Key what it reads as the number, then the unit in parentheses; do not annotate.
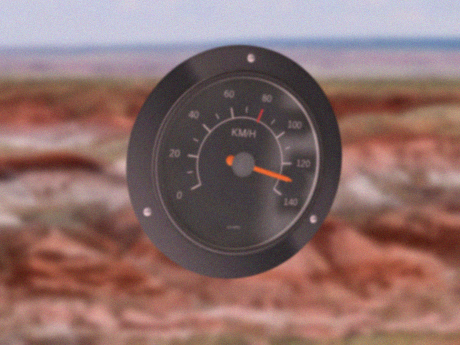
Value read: 130 (km/h)
